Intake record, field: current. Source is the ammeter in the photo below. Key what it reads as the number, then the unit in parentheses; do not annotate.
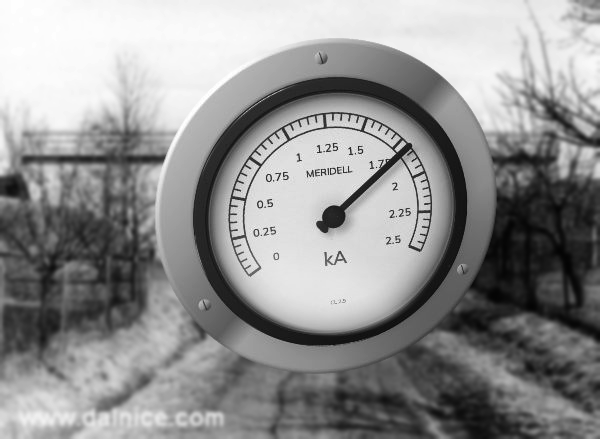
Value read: 1.8 (kA)
